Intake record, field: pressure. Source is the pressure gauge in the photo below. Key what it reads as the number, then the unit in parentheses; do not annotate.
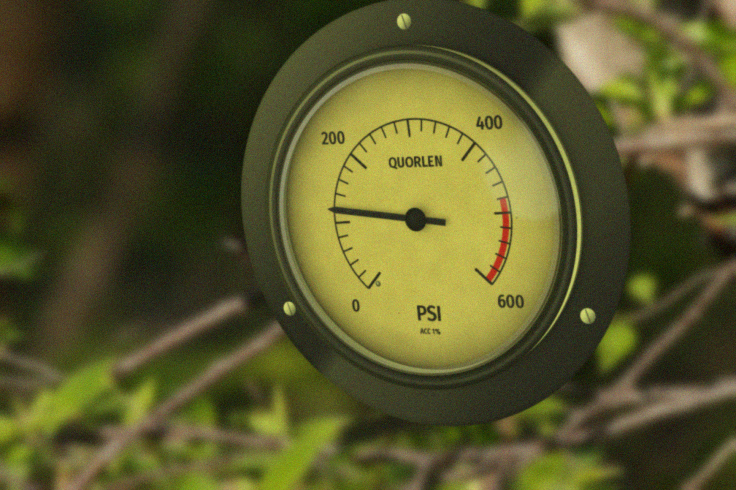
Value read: 120 (psi)
